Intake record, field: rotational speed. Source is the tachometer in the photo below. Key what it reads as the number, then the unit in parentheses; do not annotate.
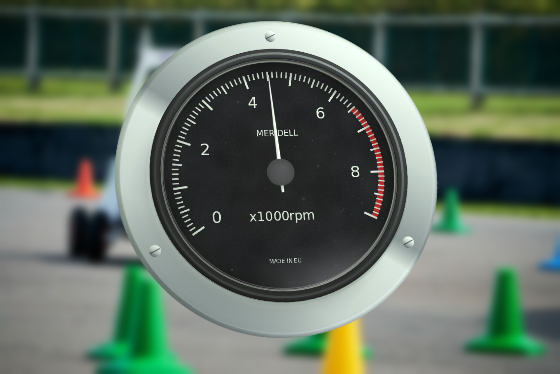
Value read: 4500 (rpm)
